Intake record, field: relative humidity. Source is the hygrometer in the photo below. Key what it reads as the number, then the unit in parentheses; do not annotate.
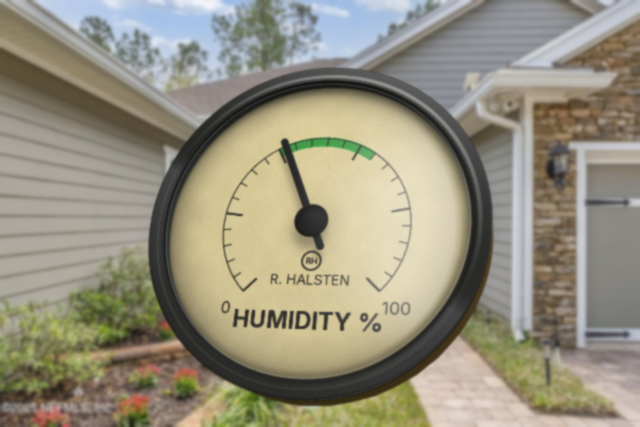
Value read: 42 (%)
